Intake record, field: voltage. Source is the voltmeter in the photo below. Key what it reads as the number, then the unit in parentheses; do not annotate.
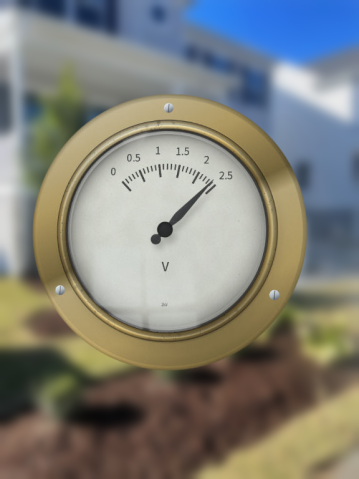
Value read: 2.4 (V)
